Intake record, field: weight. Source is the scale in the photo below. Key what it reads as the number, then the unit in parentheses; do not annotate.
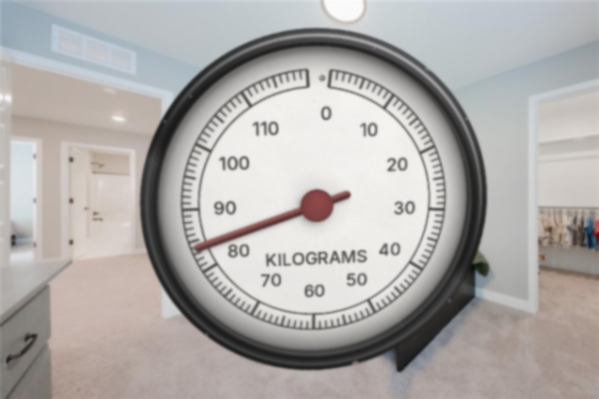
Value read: 84 (kg)
